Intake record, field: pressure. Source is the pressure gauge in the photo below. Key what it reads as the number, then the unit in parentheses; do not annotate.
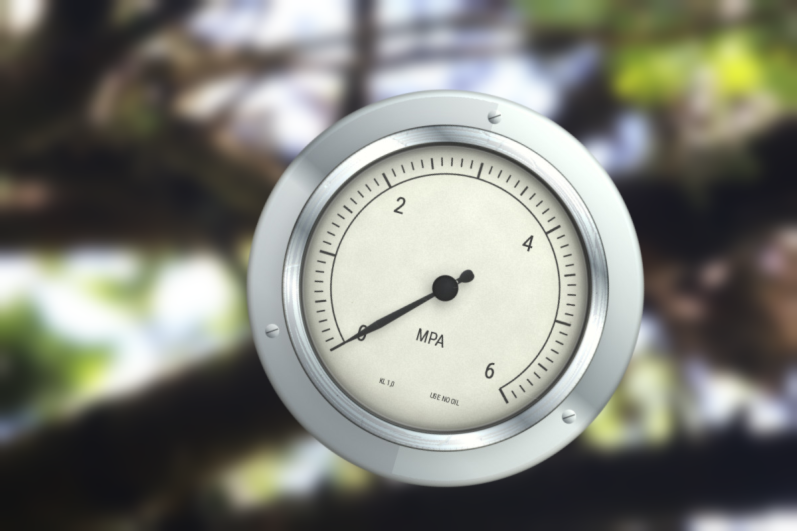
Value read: 0 (MPa)
